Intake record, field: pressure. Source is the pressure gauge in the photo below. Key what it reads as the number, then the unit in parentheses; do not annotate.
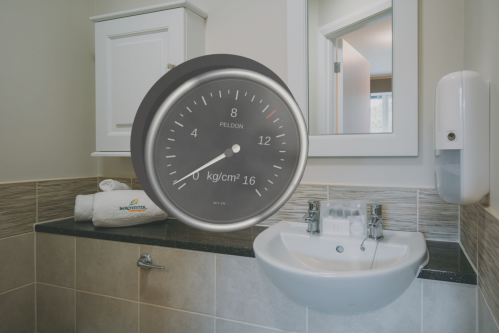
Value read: 0.5 (kg/cm²)
